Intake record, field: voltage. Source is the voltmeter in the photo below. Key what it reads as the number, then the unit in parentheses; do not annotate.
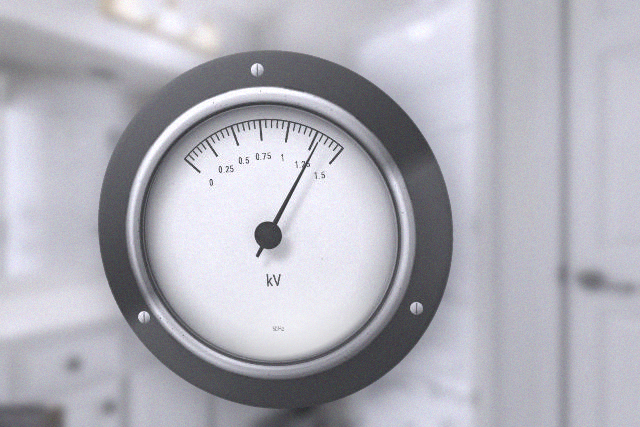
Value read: 1.3 (kV)
